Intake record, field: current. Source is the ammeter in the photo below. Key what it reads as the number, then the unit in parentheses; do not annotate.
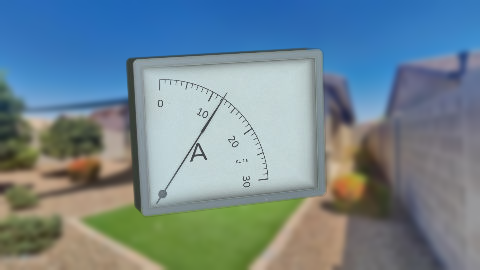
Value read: 12 (A)
